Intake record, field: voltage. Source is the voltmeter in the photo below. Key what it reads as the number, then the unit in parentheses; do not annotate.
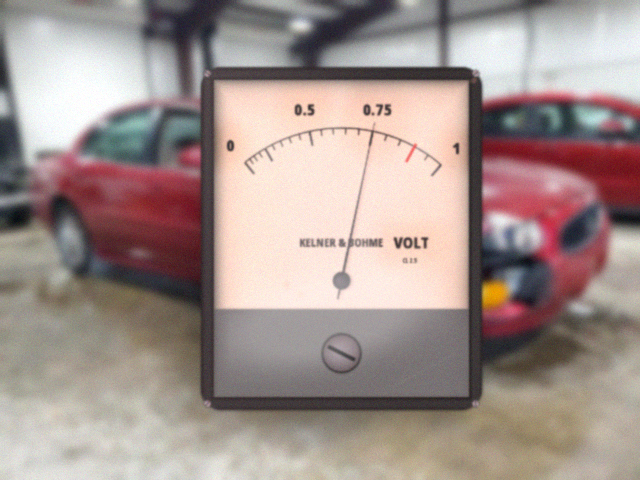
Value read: 0.75 (V)
